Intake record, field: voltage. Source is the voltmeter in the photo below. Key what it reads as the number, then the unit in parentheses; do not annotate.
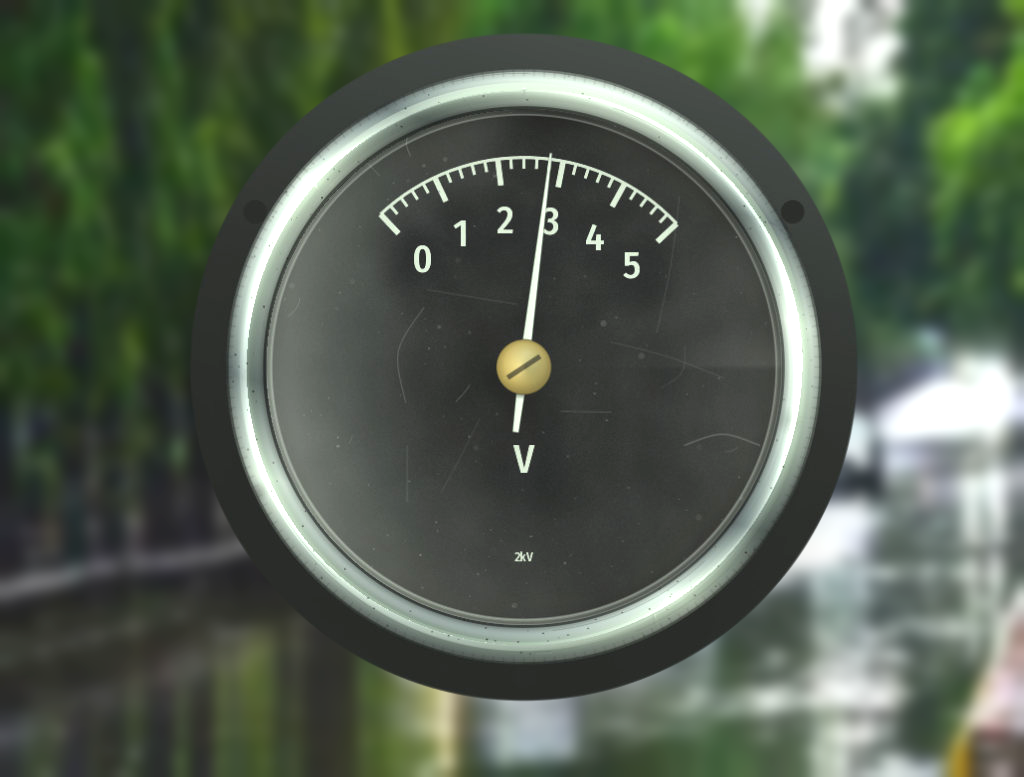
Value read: 2.8 (V)
